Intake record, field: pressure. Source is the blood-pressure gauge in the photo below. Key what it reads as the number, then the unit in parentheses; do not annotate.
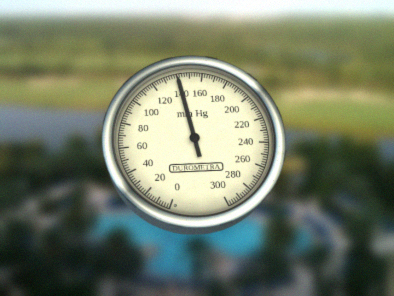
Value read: 140 (mmHg)
